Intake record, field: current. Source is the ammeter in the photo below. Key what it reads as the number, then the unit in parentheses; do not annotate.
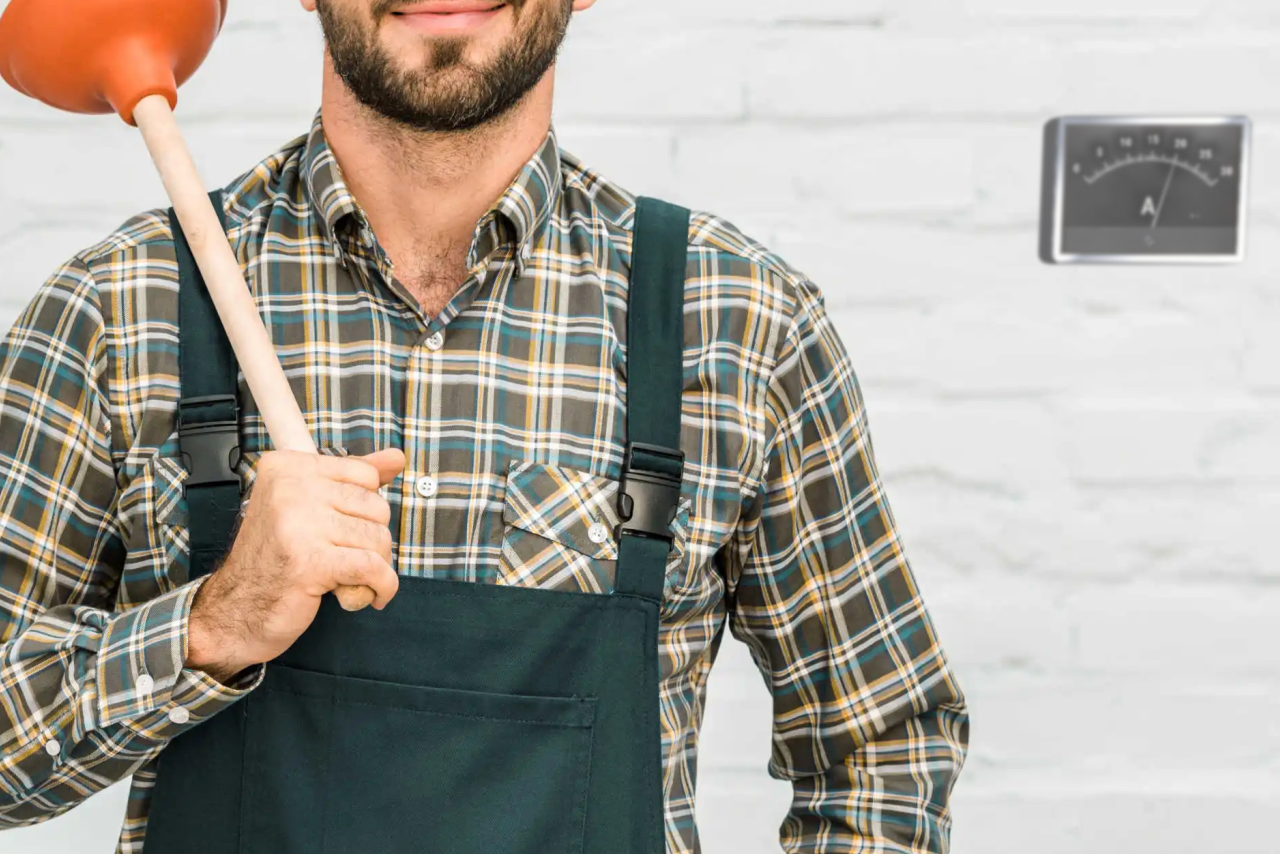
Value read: 20 (A)
